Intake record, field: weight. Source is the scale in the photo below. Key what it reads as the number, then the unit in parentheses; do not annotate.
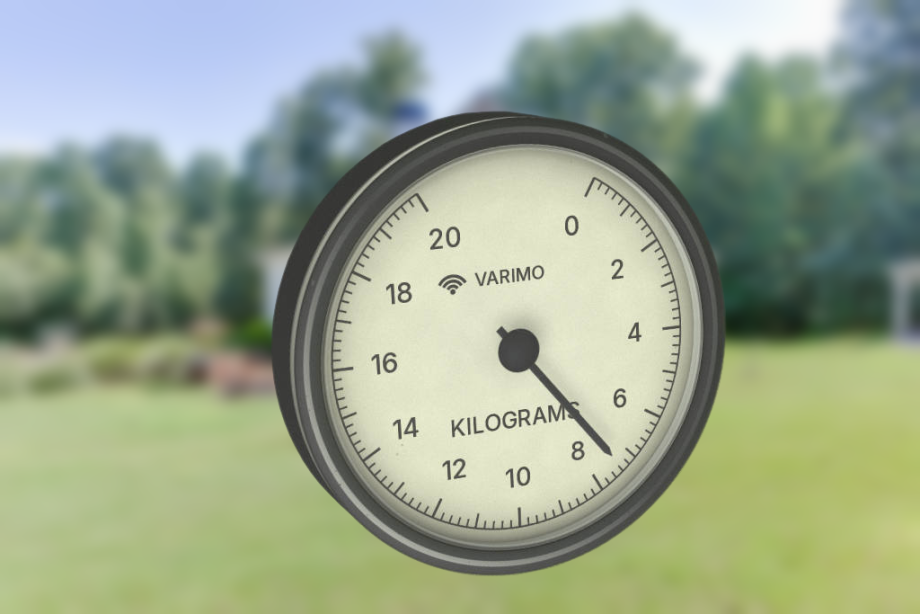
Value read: 7.4 (kg)
